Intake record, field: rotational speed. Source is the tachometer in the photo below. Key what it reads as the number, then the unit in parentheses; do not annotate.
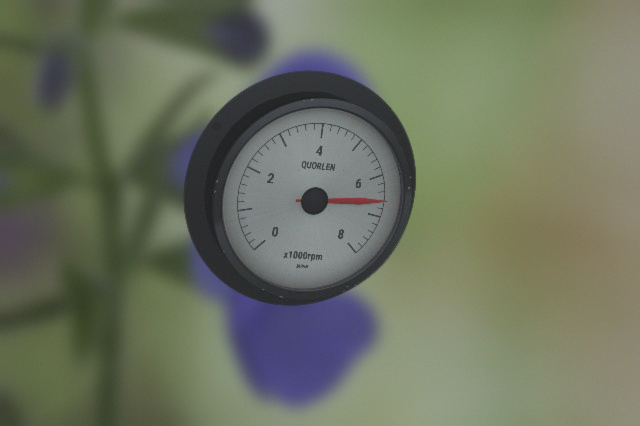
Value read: 6600 (rpm)
